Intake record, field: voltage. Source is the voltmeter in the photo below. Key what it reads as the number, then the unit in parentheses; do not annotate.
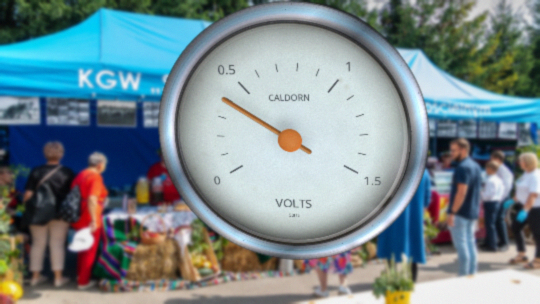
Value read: 0.4 (V)
